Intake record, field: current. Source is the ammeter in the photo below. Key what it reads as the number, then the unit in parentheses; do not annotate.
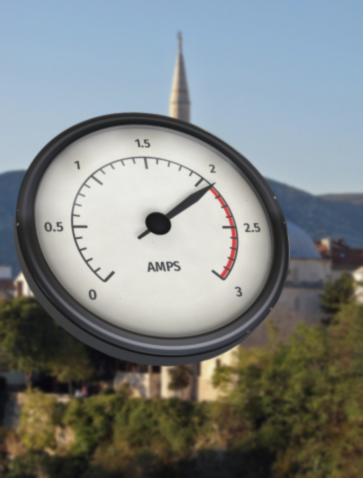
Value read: 2.1 (A)
